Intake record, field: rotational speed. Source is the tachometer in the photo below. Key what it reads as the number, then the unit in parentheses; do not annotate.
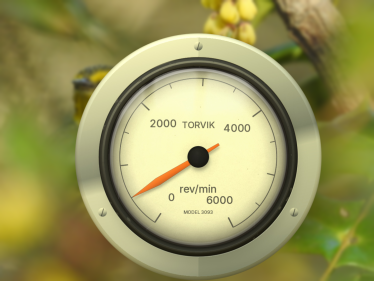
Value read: 500 (rpm)
